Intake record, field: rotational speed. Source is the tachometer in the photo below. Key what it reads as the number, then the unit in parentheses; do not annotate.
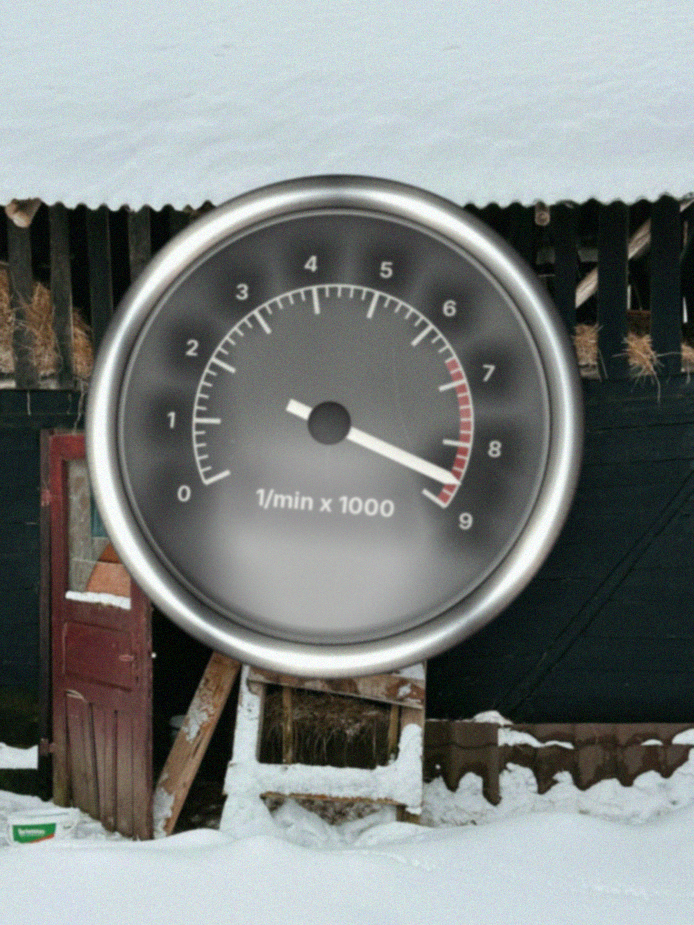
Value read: 8600 (rpm)
